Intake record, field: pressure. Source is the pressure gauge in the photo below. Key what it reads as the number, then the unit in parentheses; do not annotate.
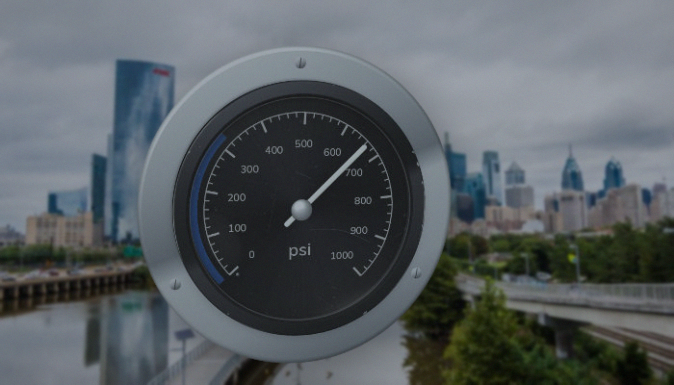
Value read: 660 (psi)
